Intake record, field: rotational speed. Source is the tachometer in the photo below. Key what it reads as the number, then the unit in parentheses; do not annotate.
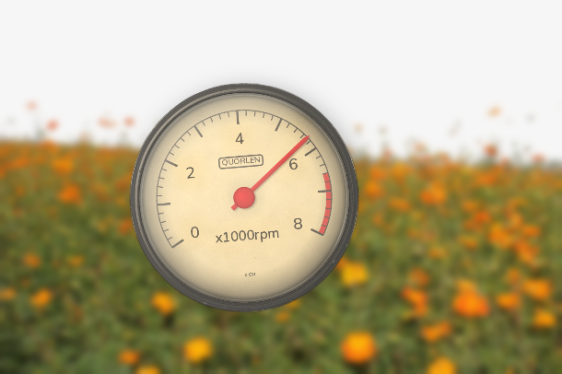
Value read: 5700 (rpm)
